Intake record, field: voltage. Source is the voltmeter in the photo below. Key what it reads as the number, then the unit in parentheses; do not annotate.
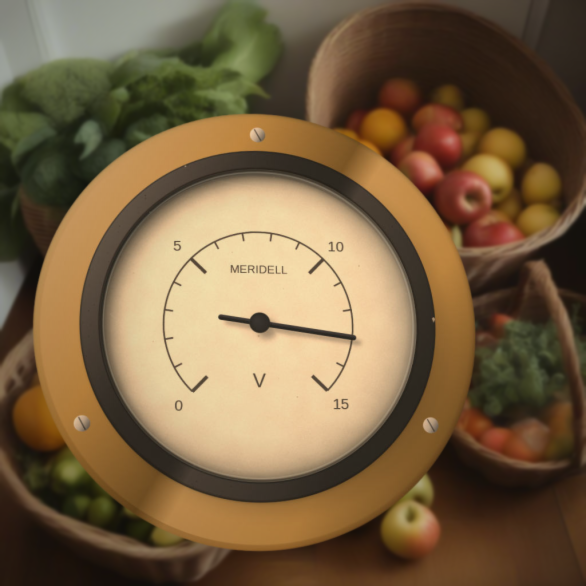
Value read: 13 (V)
